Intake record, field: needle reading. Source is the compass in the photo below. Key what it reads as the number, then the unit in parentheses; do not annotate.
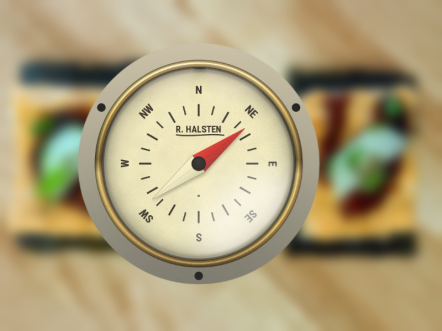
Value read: 52.5 (°)
